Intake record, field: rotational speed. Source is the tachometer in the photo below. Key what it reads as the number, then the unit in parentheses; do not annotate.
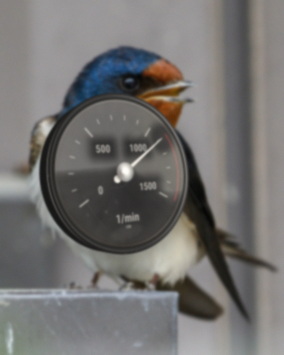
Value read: 1100 (rpm)
